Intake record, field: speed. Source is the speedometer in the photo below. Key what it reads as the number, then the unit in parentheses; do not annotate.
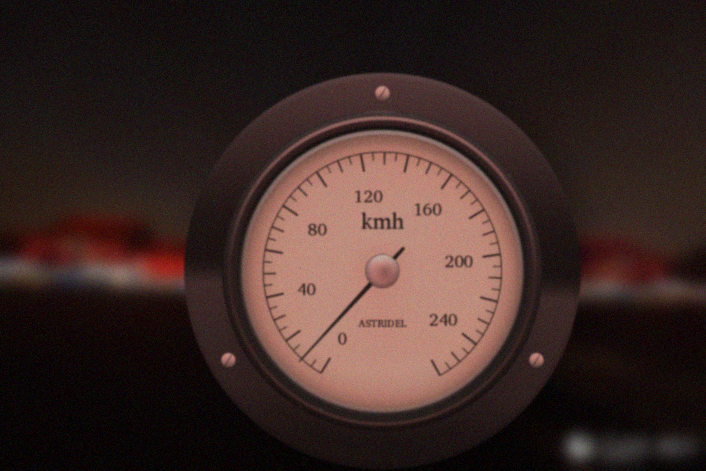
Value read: 10 (km/h)
